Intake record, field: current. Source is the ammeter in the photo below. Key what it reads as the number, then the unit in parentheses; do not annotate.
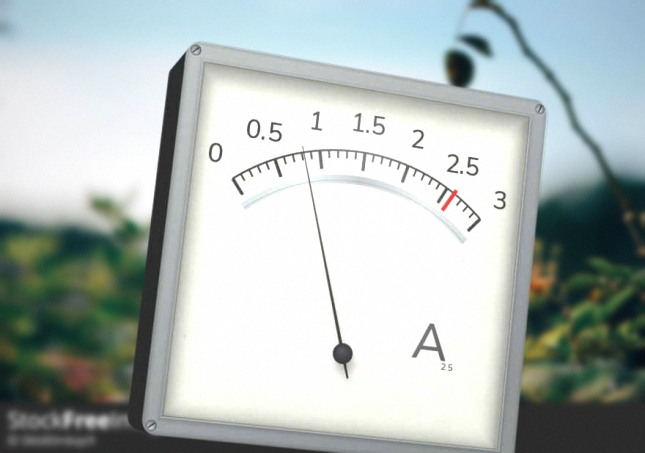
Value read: 0.8 (A)
